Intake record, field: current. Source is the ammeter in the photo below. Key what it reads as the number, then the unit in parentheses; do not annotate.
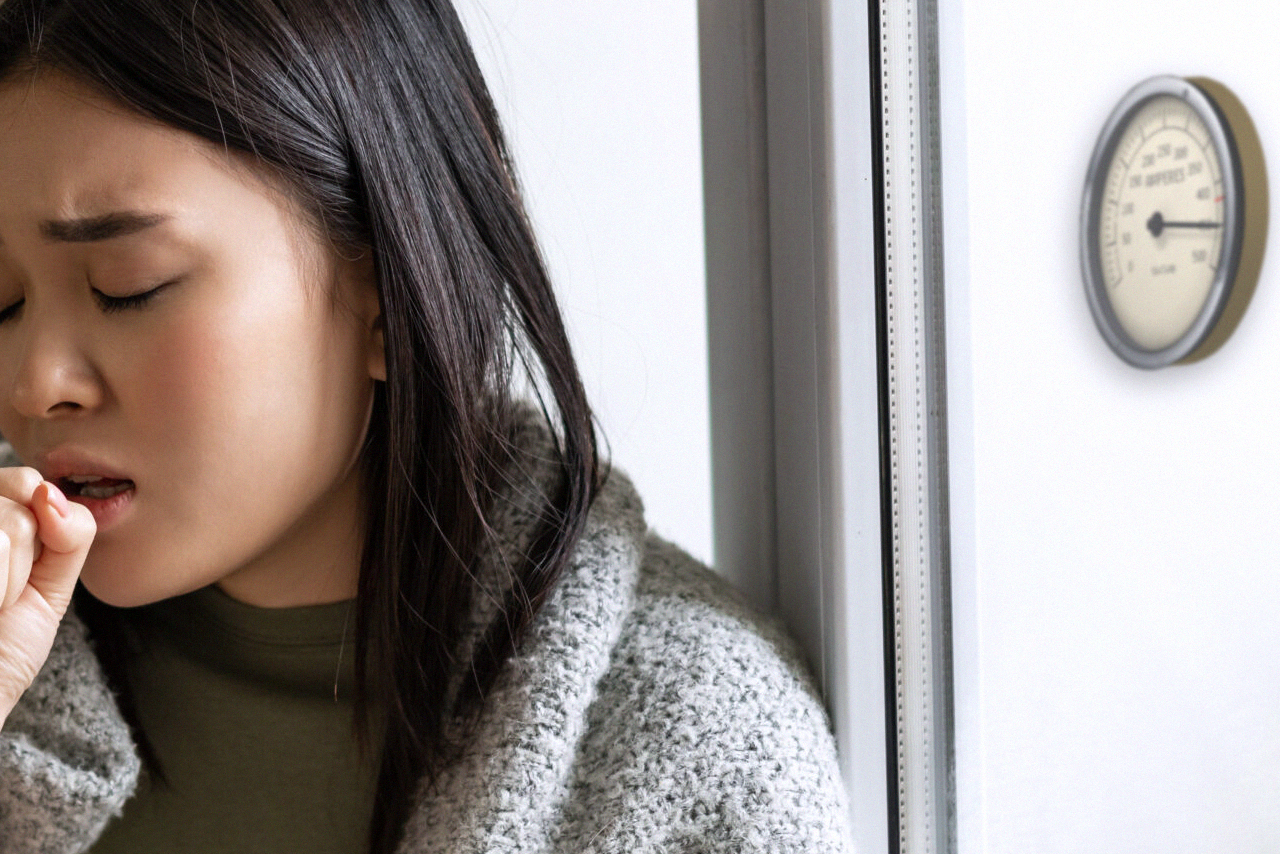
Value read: 450 (A)
